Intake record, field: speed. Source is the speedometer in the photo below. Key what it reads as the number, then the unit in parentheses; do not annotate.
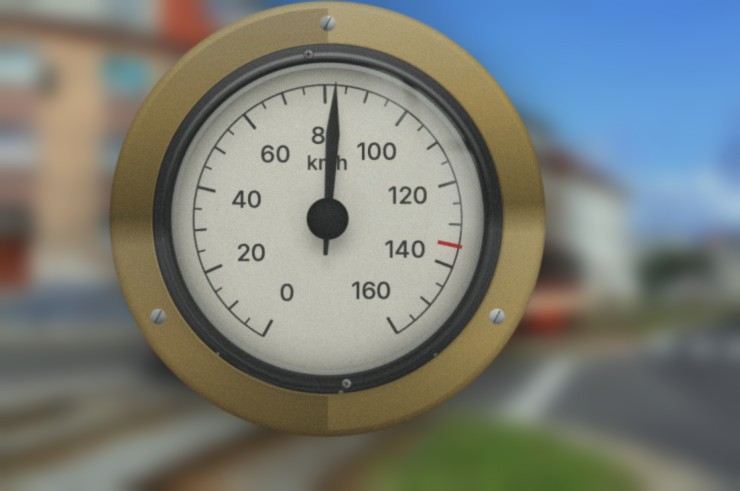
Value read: 82.5 (km/h)
